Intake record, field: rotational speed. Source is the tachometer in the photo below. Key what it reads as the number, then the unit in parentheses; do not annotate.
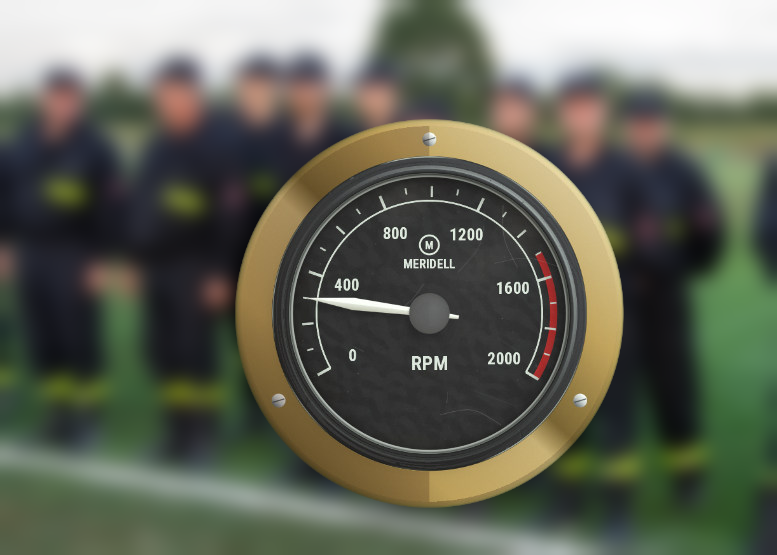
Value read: 300 (rpm)
